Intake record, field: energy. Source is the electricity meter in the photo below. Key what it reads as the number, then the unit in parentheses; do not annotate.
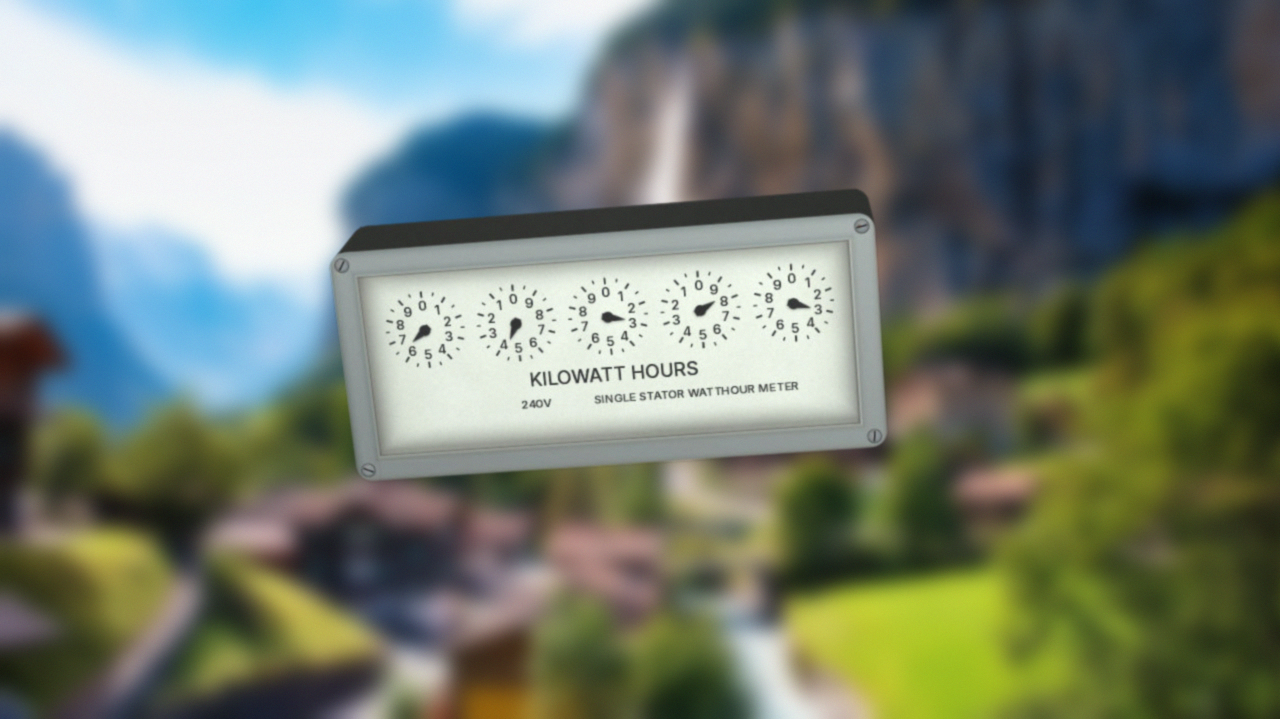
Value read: 64283 (kWh)
